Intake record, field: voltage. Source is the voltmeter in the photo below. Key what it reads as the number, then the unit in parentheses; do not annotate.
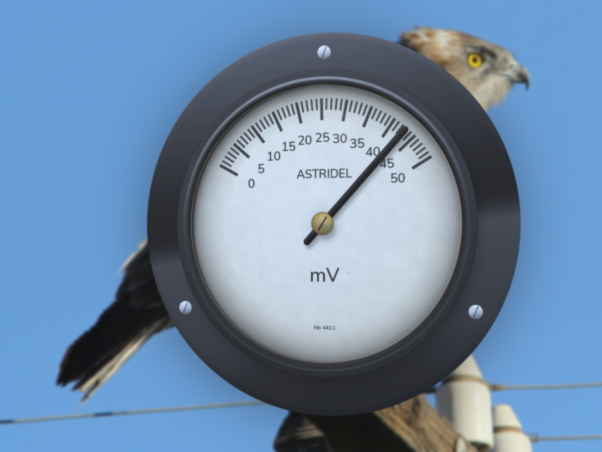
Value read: 43 (mV)
